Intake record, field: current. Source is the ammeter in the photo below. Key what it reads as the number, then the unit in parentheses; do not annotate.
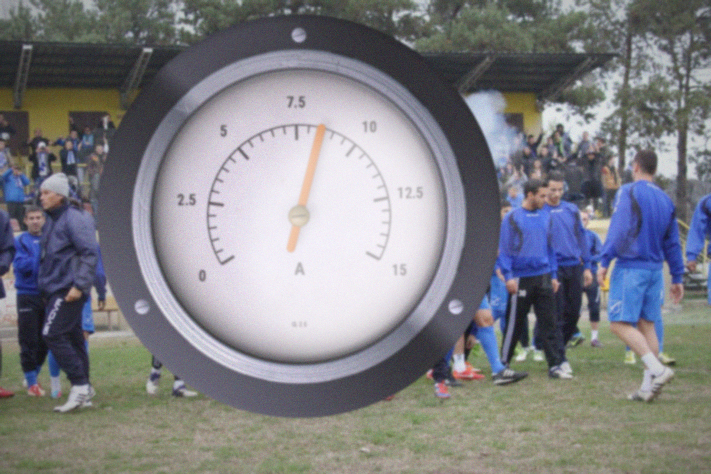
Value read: 8.5 (A)
